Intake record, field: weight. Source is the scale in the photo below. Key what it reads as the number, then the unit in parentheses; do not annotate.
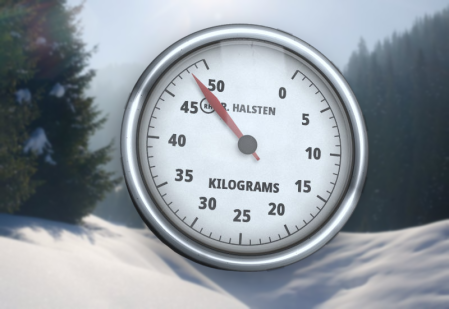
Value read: 48 (kg)
